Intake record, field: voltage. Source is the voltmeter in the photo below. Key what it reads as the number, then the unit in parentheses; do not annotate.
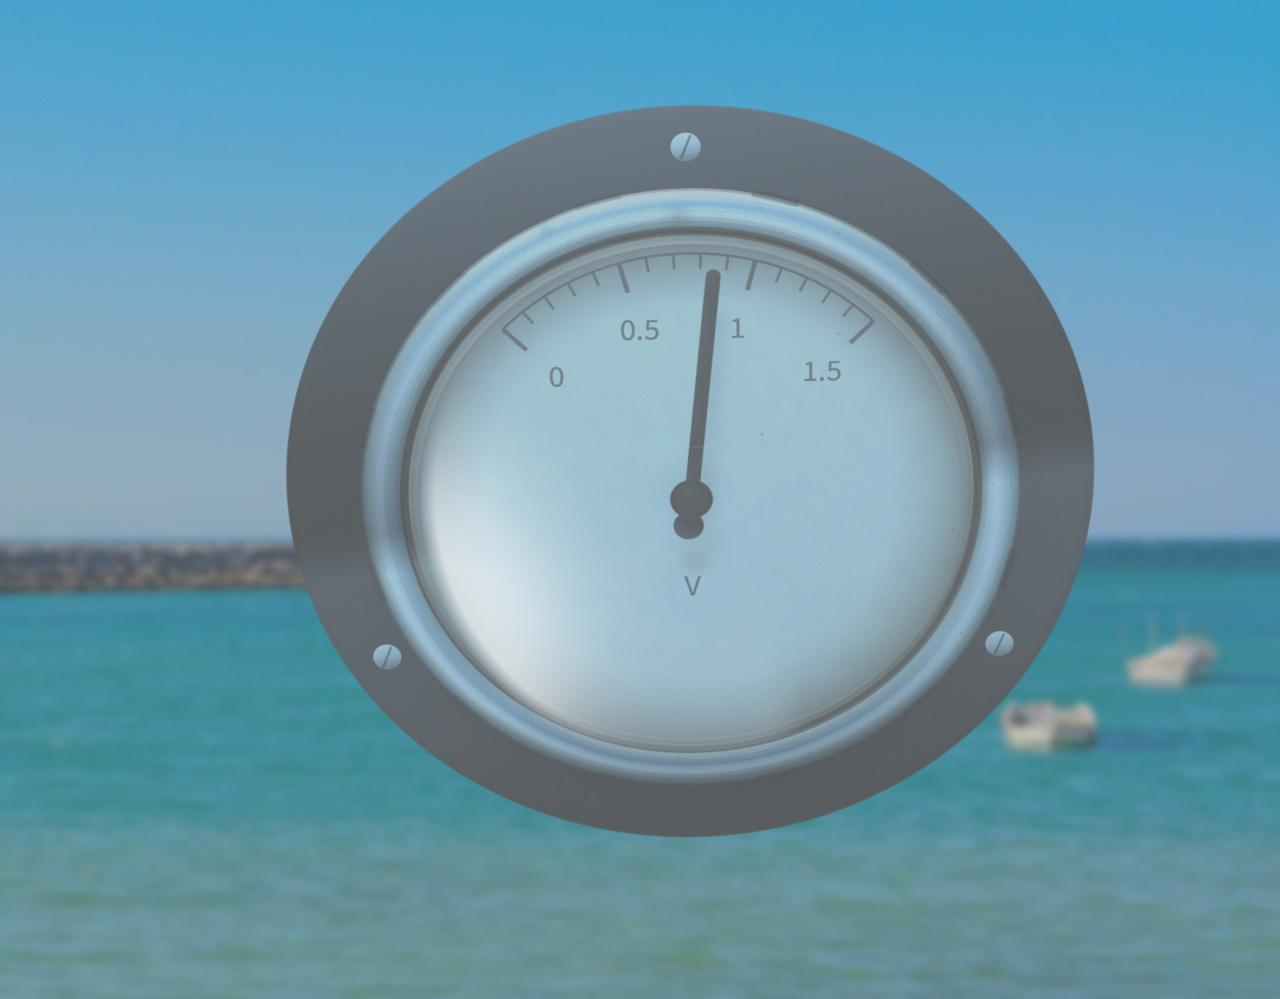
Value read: 0.85 (V)
